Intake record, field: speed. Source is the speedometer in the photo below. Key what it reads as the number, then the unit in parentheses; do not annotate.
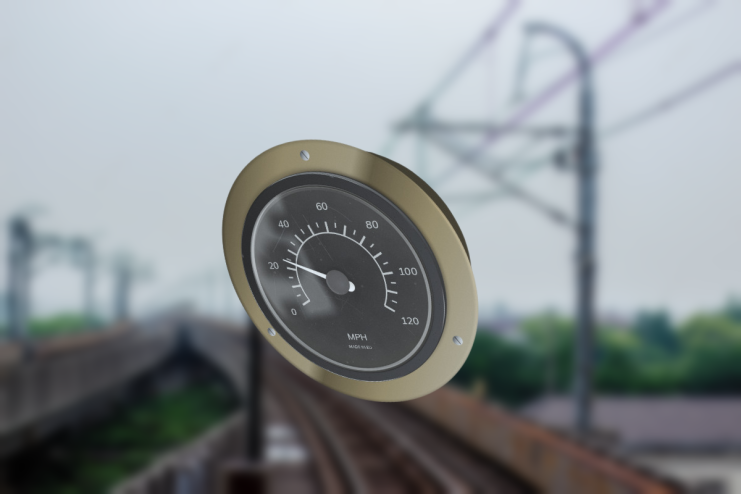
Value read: 25 (mph)
